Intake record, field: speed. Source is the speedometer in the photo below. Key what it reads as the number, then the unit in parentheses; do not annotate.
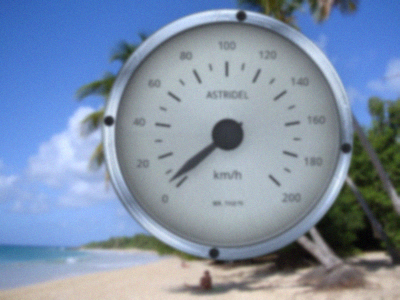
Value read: 5 (km/h)
